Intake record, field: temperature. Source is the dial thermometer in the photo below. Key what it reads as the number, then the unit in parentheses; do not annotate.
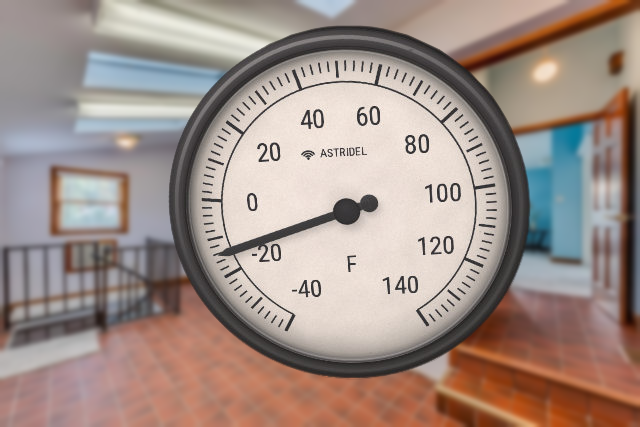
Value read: -14 (°F)
